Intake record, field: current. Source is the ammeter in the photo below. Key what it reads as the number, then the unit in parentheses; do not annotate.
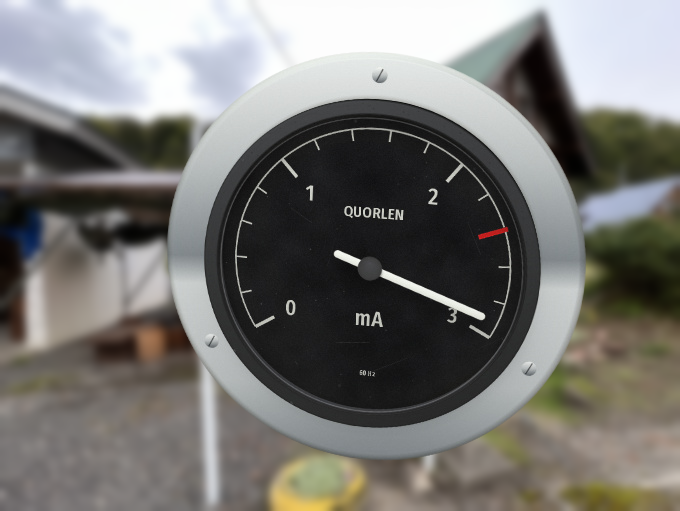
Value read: 2.9 (mA)
